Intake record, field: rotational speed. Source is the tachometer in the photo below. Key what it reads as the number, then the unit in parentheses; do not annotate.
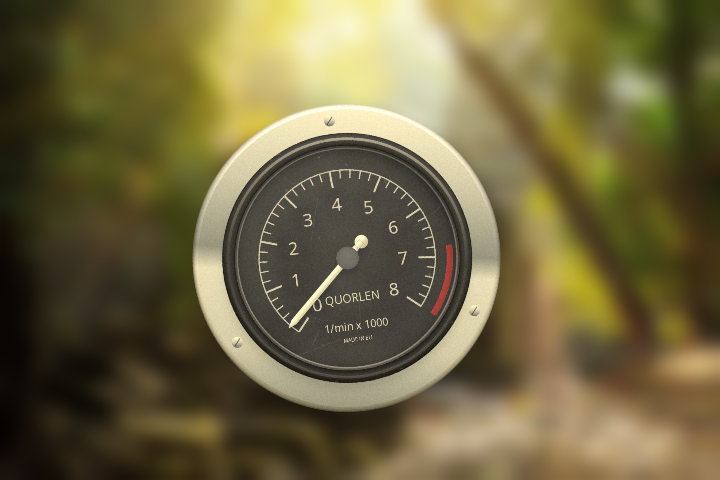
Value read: 200 (rpm)
